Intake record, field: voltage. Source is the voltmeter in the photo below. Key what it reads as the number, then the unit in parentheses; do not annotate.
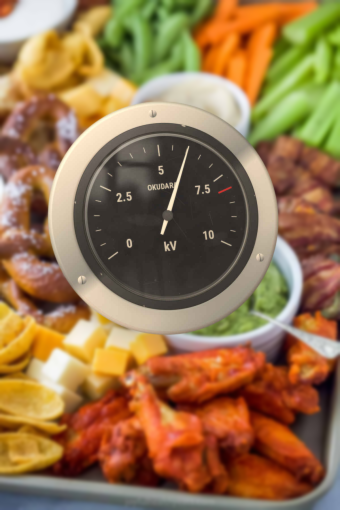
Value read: 6 (kV)
